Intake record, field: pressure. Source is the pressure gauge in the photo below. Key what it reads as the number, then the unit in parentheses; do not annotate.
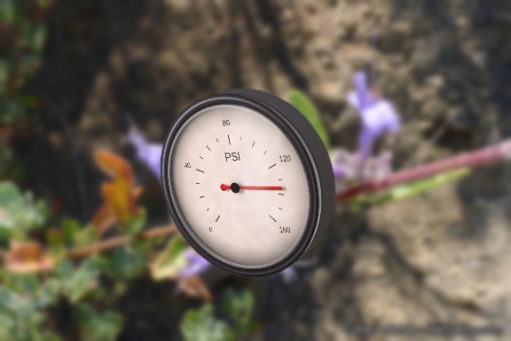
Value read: 135 (psi)
